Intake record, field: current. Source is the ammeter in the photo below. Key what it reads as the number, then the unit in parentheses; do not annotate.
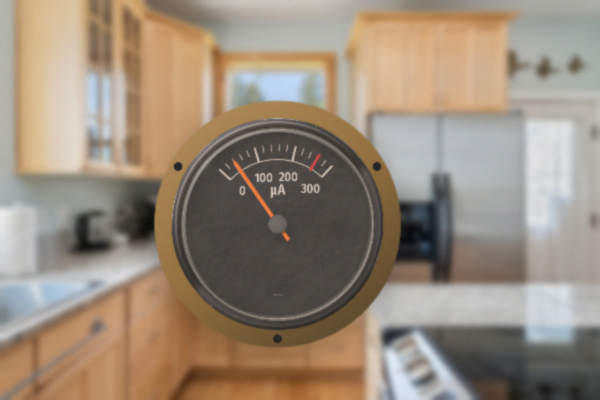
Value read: 40 (µA)
